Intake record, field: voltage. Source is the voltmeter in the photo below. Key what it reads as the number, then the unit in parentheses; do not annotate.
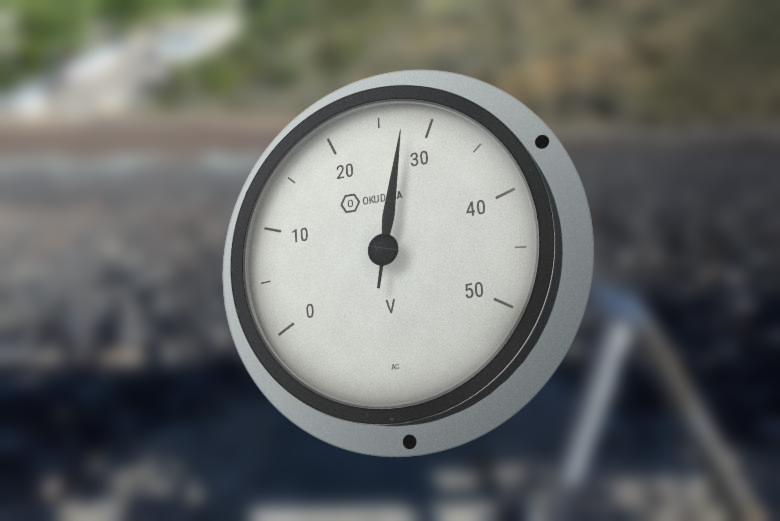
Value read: 27.5 (V)
